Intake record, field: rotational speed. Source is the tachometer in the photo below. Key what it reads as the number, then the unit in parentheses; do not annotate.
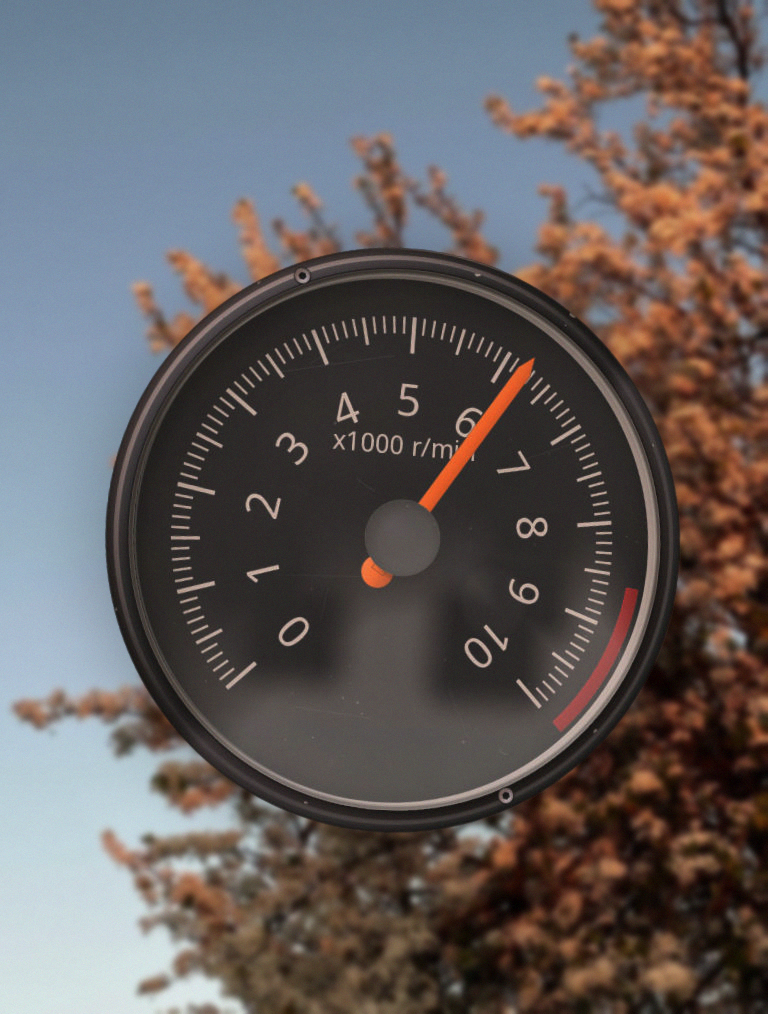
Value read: 6200 (rpm)
